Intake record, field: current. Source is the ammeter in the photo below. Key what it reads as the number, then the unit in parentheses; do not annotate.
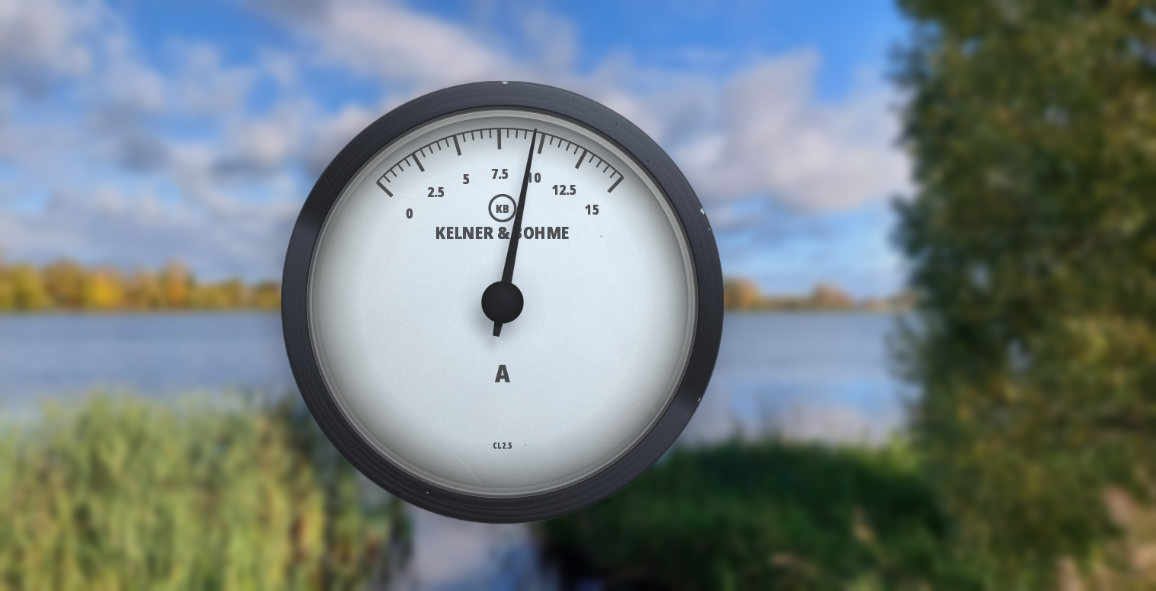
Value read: 9.5 (A)
